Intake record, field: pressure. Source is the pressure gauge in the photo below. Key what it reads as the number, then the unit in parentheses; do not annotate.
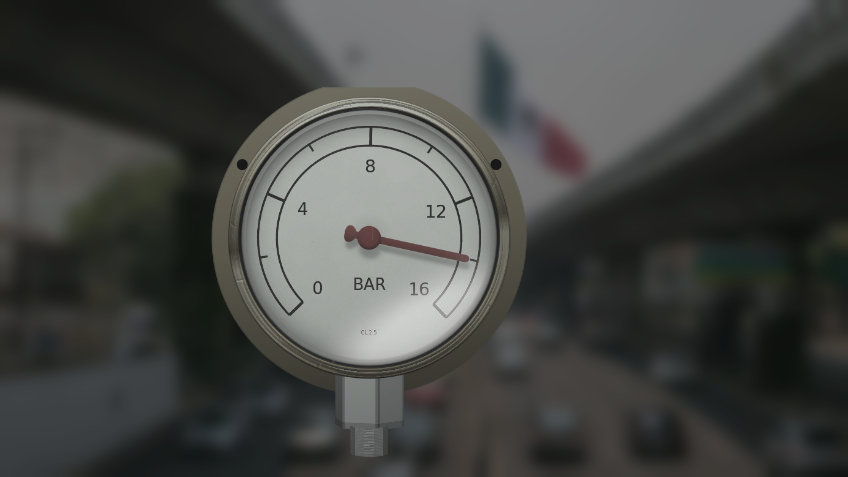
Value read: 14 (bar)
